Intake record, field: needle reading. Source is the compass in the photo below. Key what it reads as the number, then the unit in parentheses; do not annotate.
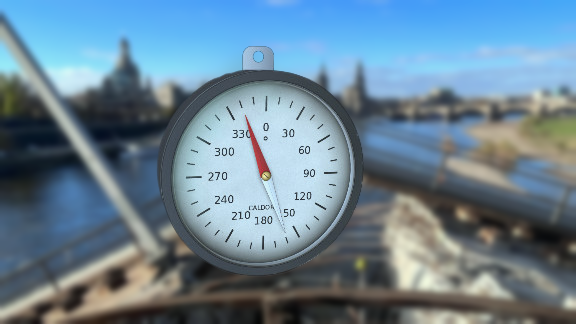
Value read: 340 (°)
